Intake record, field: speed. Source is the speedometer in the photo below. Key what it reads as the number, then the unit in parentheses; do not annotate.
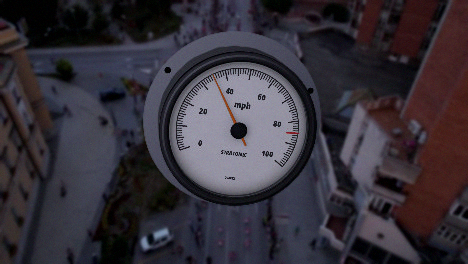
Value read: 35 (mph)
